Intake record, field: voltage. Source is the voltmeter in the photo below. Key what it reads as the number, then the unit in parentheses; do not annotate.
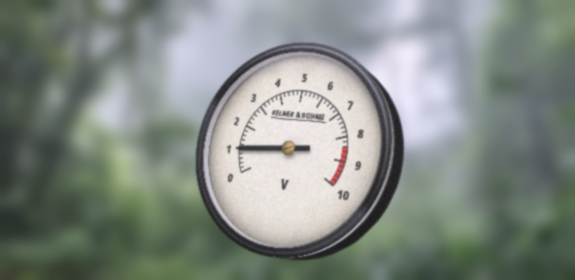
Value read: 1 (V)
